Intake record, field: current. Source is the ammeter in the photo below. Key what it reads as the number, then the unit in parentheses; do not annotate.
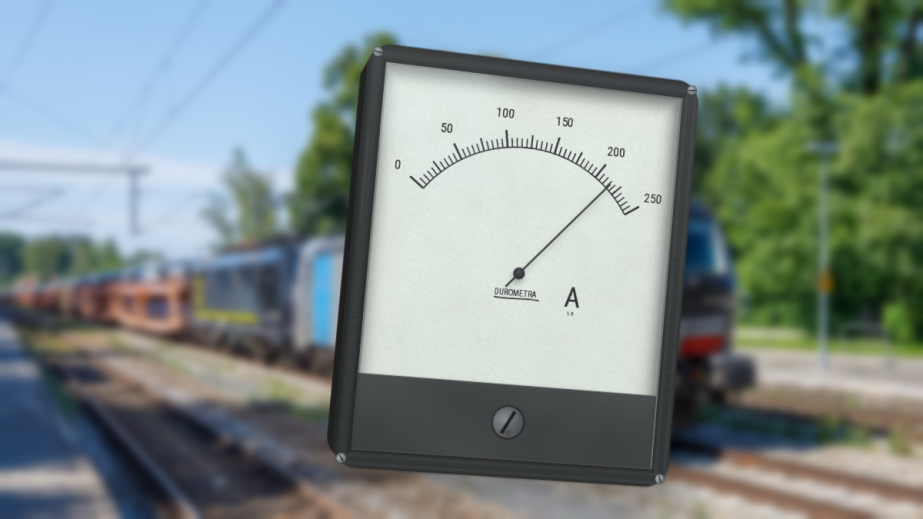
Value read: 215 (A)
